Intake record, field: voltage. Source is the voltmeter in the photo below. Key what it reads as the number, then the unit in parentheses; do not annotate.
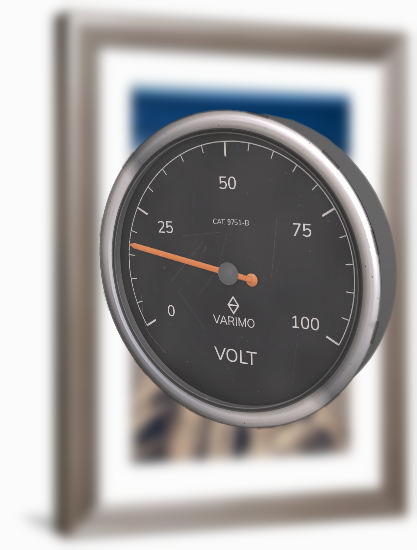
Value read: 17.5 (V)
